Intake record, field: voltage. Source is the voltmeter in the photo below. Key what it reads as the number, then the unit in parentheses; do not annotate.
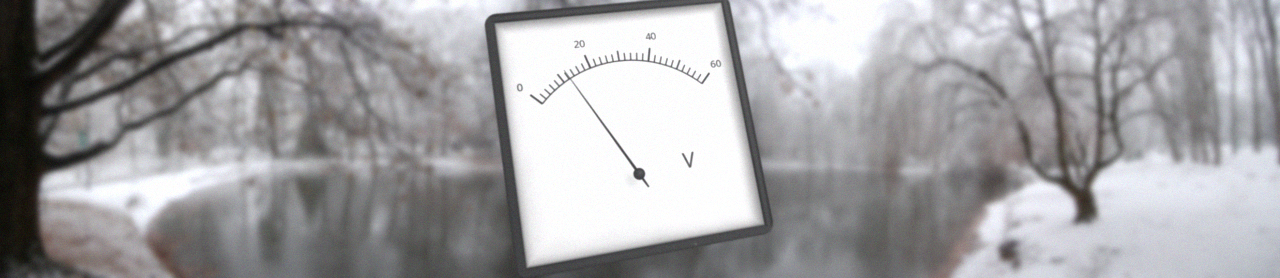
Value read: 12 (V)
